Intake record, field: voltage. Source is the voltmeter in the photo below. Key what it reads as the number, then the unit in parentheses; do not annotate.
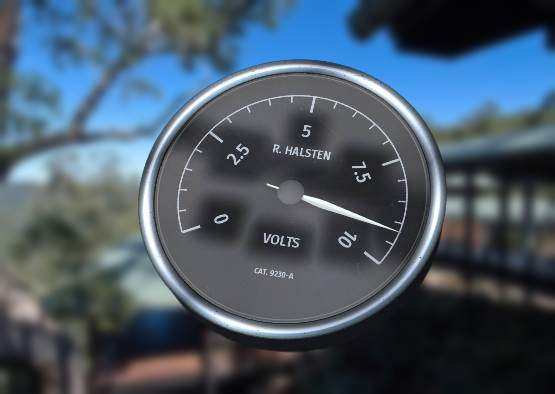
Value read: 9.25 (V)
